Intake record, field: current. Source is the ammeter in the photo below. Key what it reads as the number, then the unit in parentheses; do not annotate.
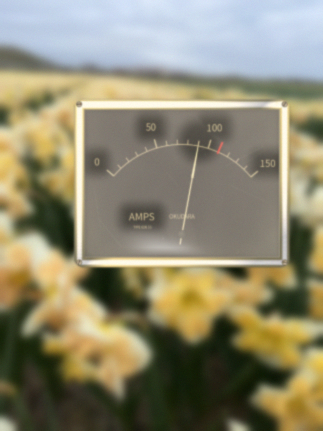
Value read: 90 (A)
